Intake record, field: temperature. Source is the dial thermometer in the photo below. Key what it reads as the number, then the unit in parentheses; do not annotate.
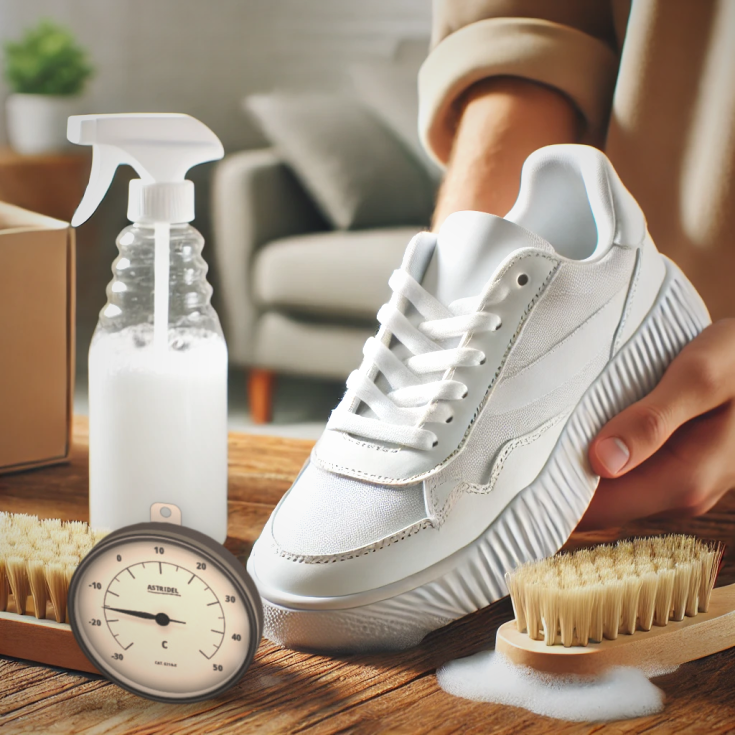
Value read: -15 (°C)
